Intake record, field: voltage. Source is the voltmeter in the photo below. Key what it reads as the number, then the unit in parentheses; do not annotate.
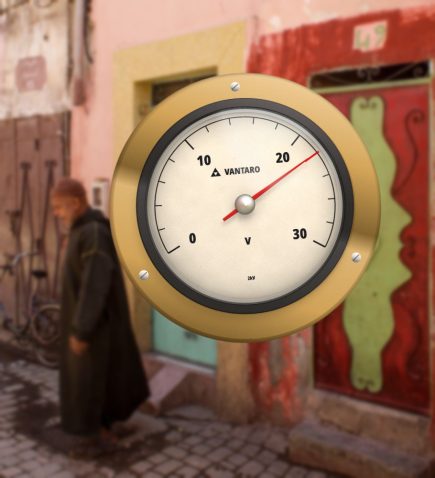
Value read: 22 (V)
